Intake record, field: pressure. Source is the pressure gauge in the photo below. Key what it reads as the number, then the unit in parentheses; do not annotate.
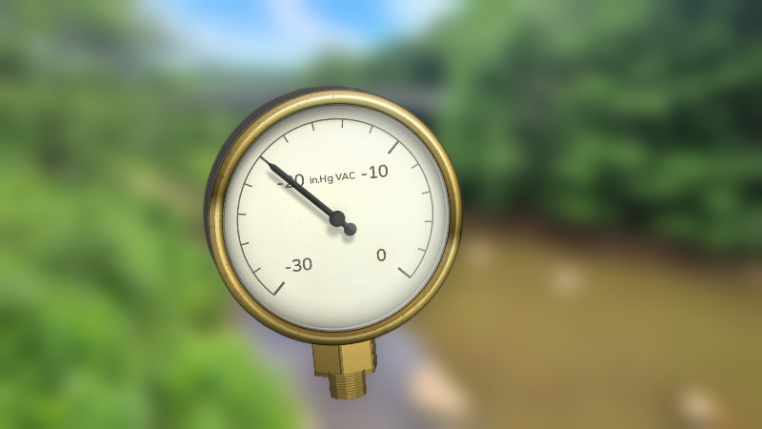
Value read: -20 (inHg)
